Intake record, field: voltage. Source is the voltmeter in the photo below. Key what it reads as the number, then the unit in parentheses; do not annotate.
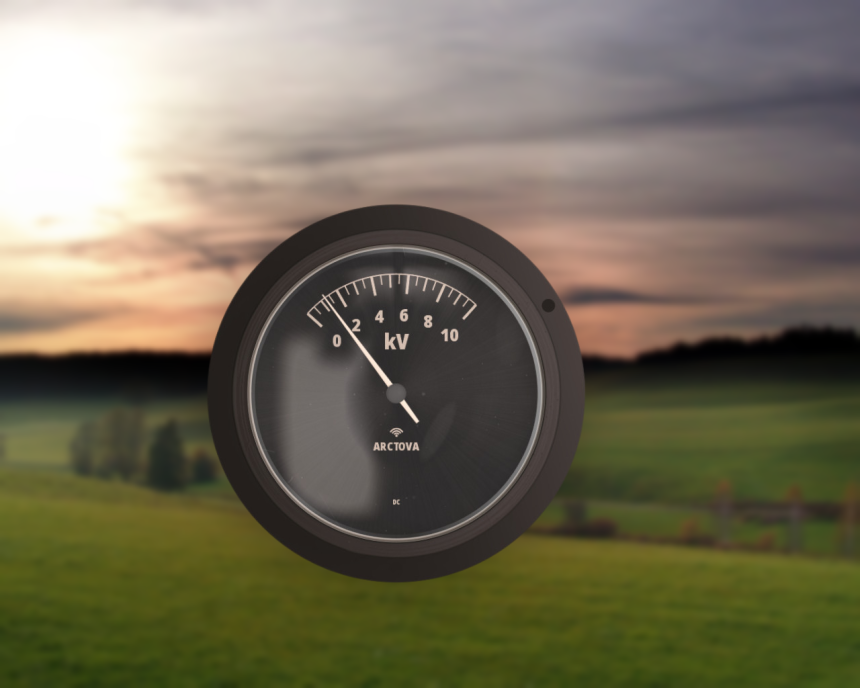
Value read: 1.25 (kV)
